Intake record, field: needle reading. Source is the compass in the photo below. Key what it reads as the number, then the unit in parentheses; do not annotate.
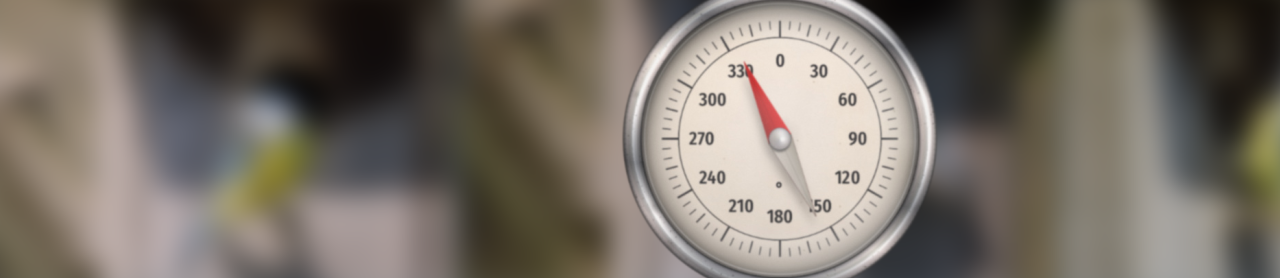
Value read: 335 (°)
